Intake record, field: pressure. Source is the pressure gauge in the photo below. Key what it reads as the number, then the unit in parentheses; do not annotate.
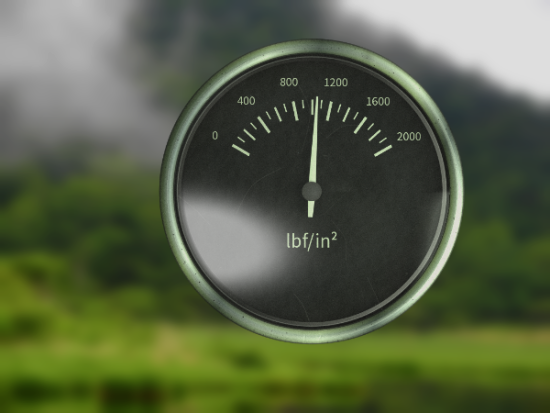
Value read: 1050 (psi)
